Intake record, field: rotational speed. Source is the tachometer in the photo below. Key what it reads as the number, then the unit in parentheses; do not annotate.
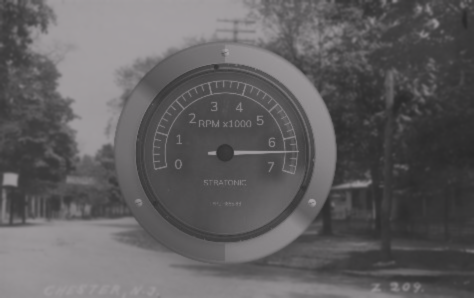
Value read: 6400 (rpm)
